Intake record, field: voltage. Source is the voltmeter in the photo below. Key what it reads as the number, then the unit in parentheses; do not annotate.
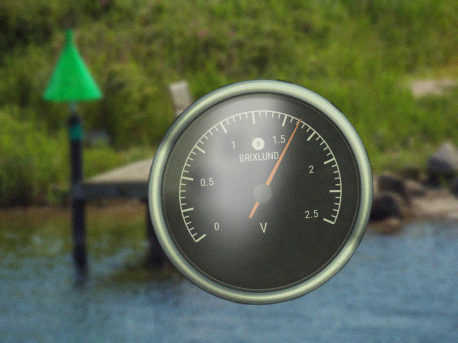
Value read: 1.6 (V)
